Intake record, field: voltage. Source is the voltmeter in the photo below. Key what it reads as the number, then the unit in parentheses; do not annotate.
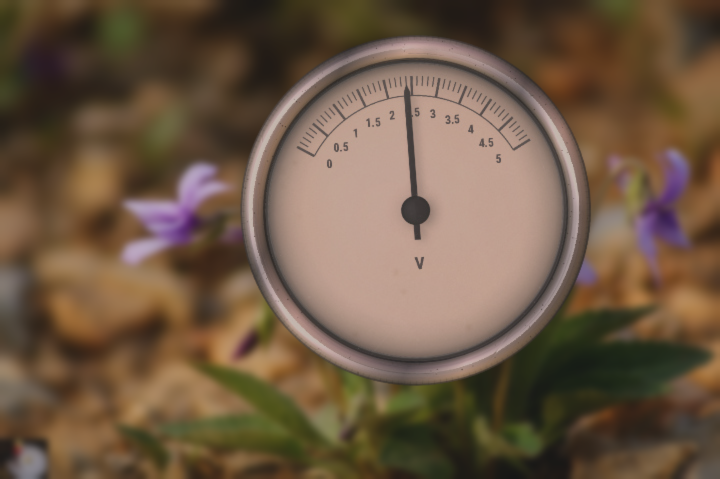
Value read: 2.4 (V)
